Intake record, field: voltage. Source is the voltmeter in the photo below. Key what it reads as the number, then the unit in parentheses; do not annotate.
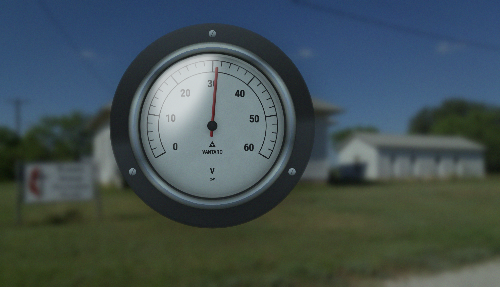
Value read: 31 (V)
